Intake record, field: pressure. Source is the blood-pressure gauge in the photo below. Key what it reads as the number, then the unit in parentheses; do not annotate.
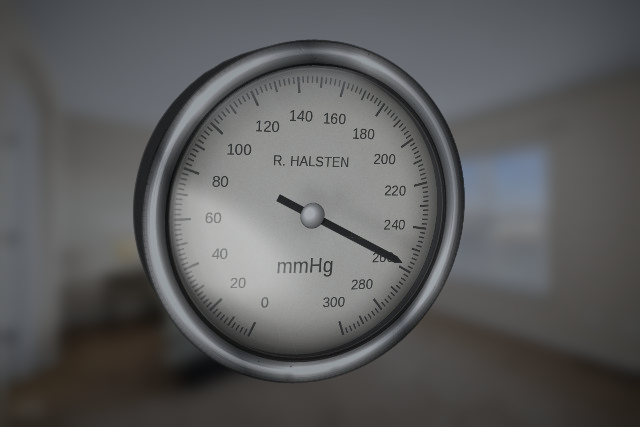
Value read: 258 (mmHg)
